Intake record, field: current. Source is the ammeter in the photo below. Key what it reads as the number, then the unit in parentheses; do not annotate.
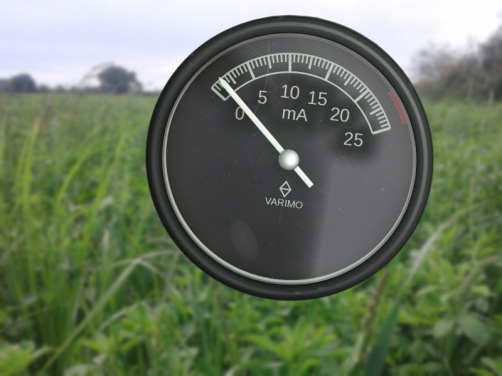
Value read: 1.5 (mA)
